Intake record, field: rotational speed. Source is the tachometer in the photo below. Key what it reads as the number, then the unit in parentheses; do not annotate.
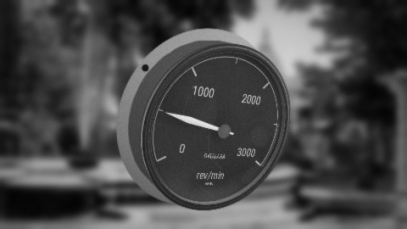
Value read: 500 (rpm)
